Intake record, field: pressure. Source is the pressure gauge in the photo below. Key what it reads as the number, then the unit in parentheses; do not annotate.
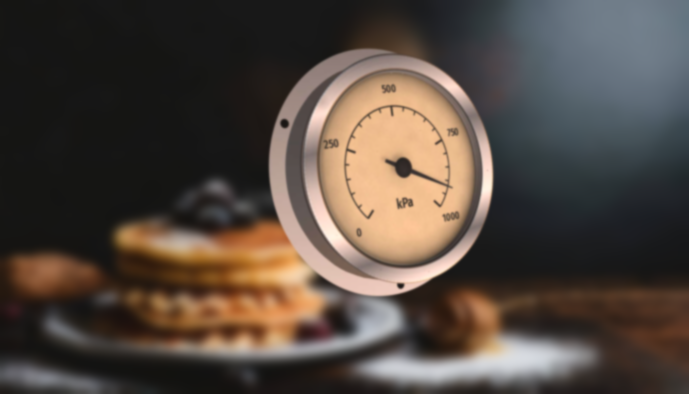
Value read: 925 (kPa)
